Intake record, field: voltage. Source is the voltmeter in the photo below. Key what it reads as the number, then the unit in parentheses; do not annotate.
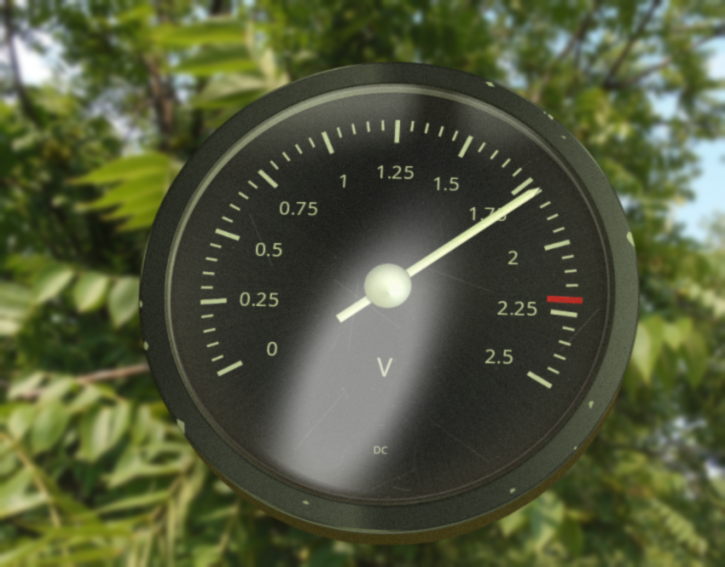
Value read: 1.8 (V)
